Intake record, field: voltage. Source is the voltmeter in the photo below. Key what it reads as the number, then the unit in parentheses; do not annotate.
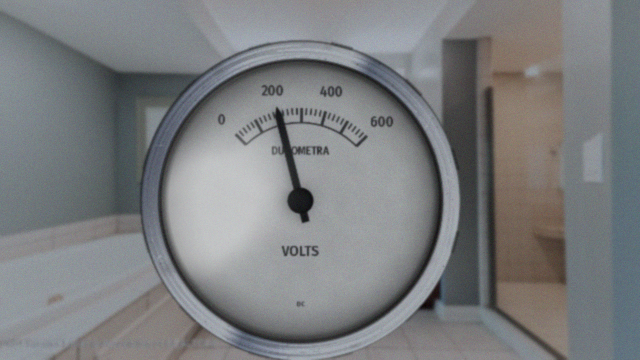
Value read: 200 (V)
